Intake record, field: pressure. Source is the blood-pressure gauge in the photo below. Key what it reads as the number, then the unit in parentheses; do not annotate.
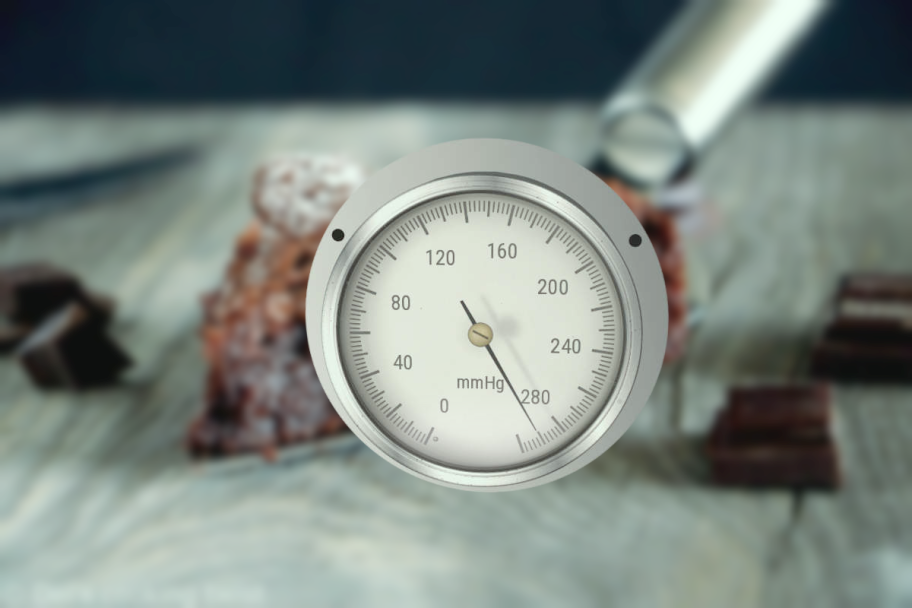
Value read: 290 (mmHg)
